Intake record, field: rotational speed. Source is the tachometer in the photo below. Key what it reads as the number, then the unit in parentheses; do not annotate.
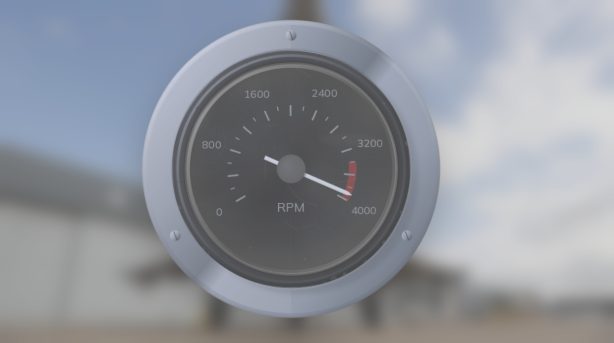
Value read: 3900 (rpm)
